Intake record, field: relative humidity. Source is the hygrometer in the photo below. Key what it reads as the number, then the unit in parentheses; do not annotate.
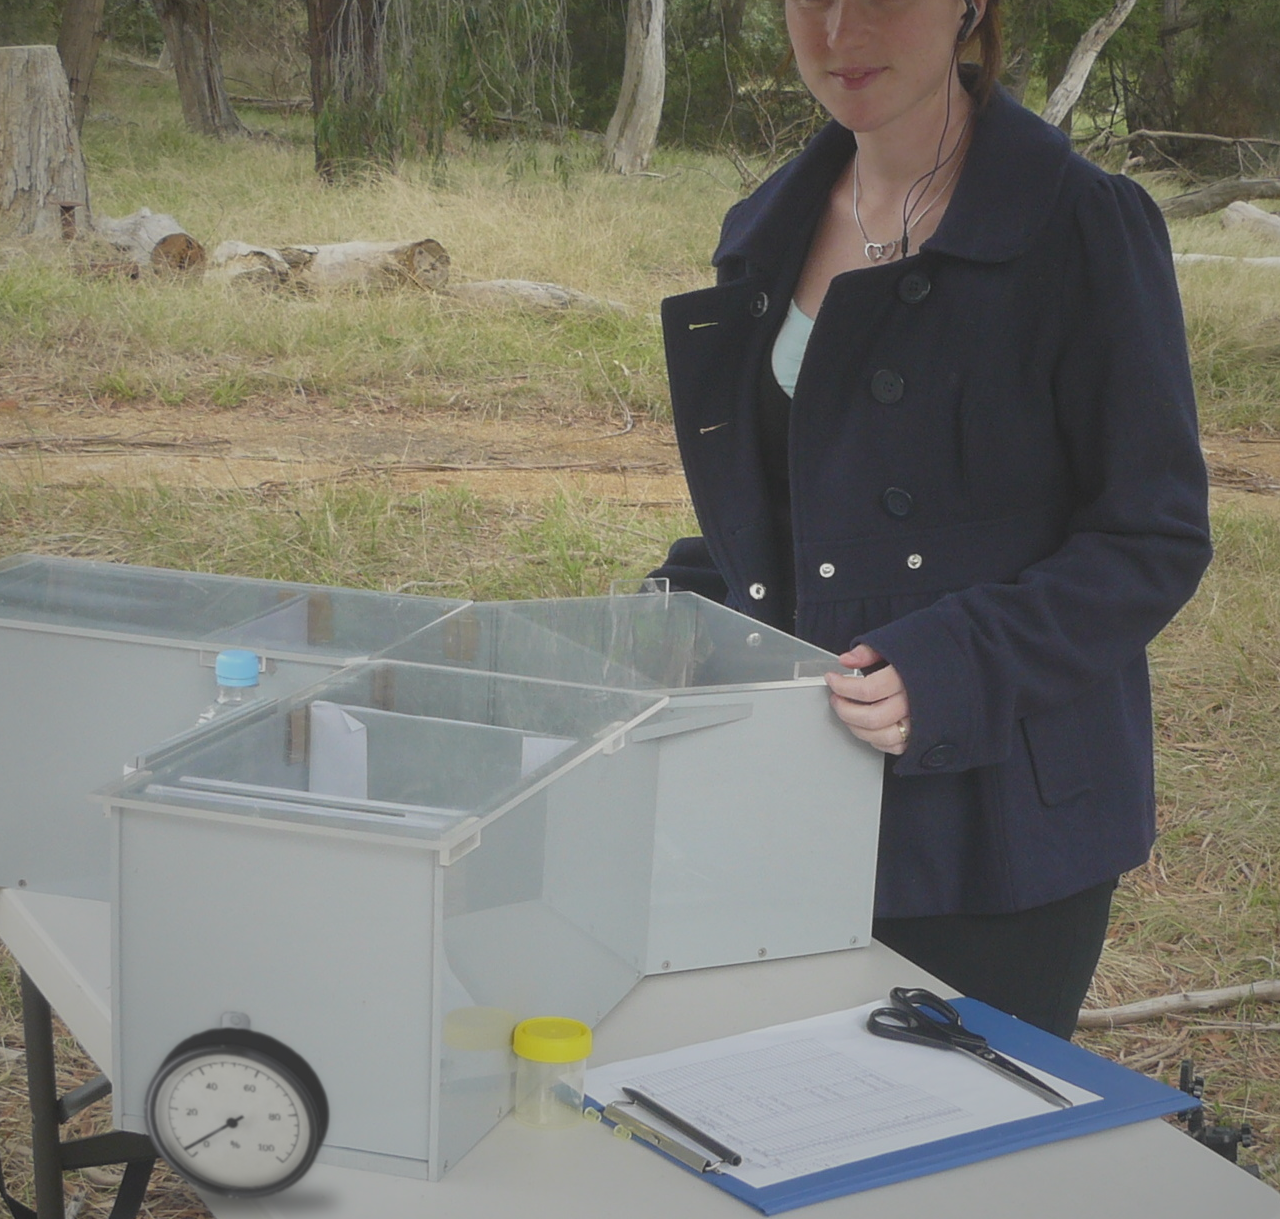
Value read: 4 (%)
